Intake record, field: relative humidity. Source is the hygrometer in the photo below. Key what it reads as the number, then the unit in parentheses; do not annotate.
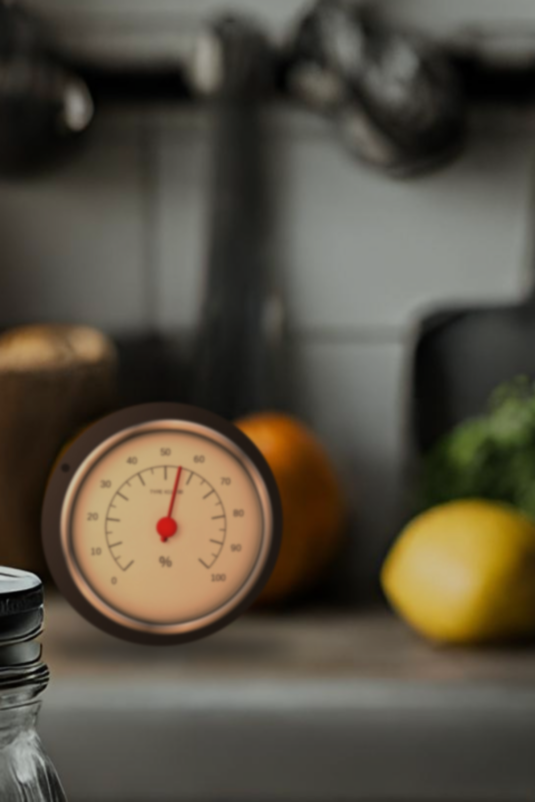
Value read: 55 (%)
